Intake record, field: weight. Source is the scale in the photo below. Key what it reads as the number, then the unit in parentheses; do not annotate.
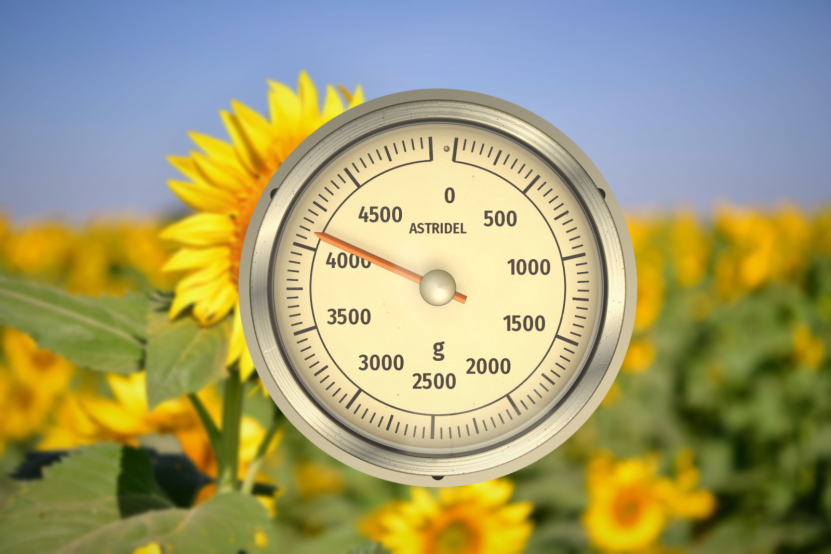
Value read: 4100 (g)
